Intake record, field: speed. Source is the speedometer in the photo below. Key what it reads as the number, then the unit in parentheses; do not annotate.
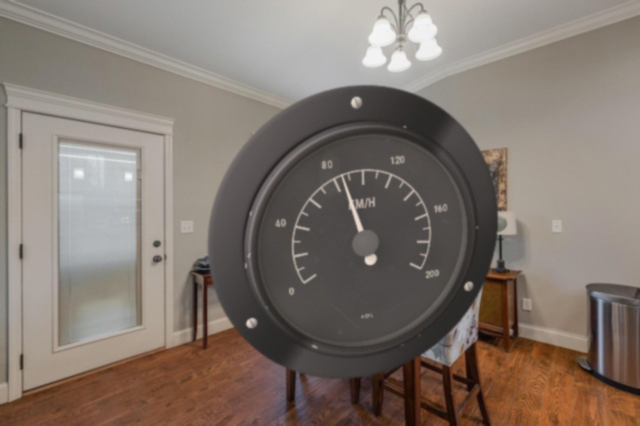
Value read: 85 (km/h)
